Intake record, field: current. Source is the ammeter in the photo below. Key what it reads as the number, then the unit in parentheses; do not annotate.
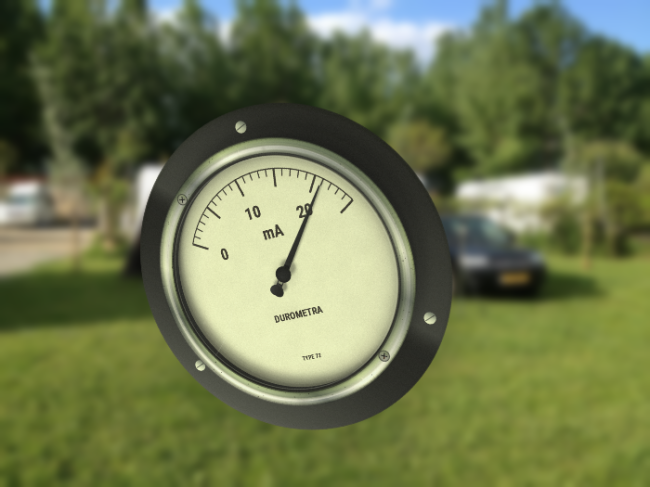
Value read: 21 (mA)
